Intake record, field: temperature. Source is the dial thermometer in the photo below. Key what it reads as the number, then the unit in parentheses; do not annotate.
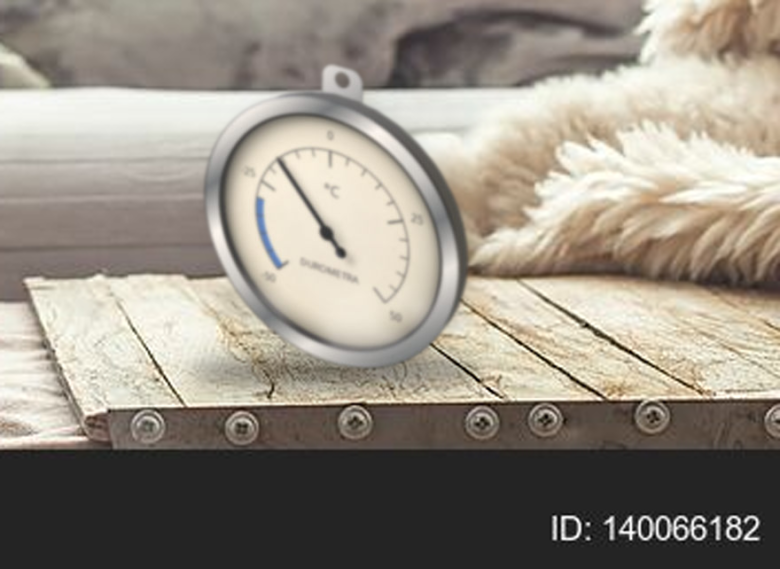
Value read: -15 (°C)
